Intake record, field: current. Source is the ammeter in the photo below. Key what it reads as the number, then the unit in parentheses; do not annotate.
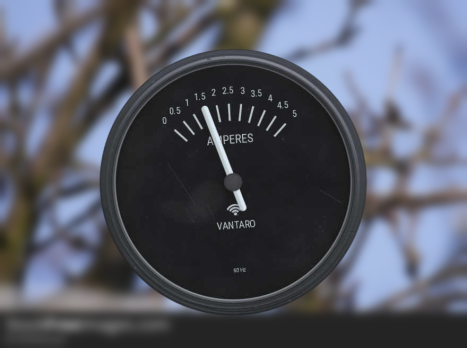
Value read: 1.5 (A)
